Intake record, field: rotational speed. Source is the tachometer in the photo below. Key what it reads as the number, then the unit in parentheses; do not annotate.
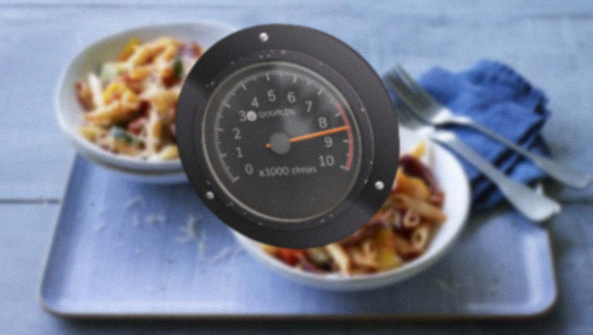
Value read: 8500 (rpm)
